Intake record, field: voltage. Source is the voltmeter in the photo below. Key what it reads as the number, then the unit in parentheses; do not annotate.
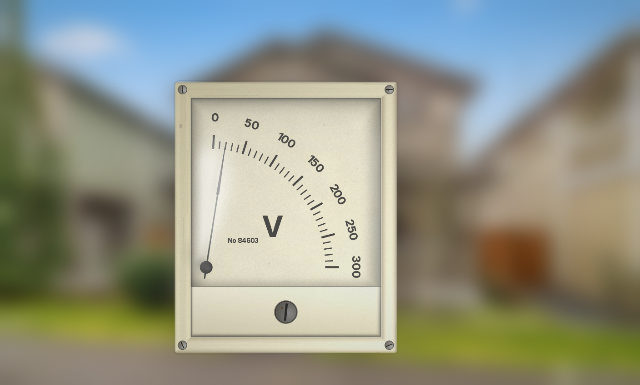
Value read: 20 (V)
